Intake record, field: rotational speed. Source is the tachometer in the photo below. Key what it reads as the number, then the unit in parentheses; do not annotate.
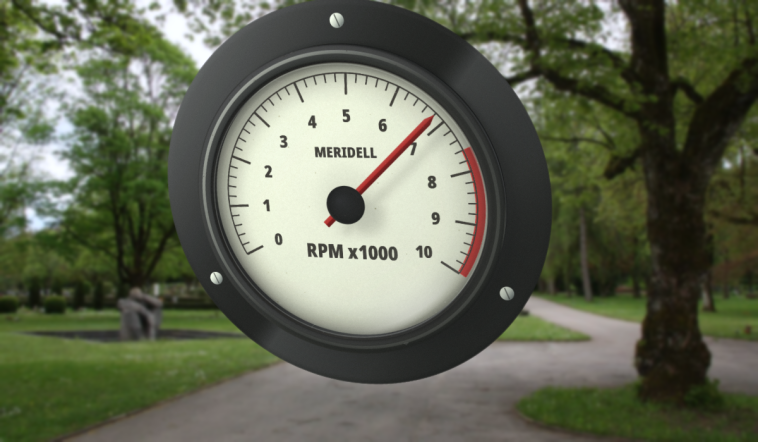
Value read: 6800 (rpm)
